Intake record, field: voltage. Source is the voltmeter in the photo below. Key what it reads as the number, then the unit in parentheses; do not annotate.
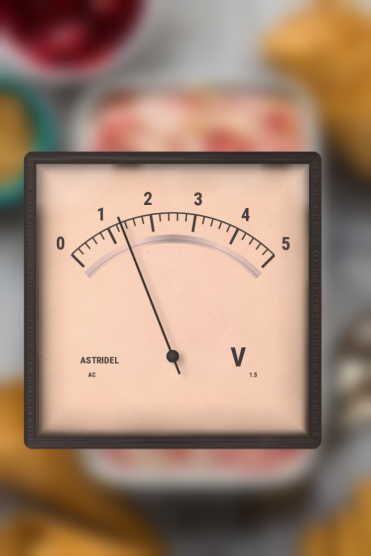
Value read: 1.3 (V)
